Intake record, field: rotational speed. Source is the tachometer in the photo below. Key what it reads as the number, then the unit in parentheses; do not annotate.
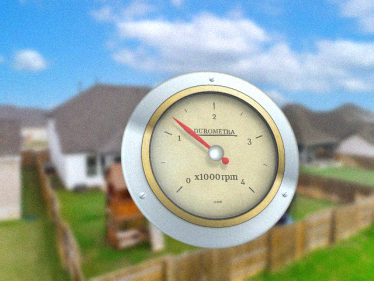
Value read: 1250 (rpm)
